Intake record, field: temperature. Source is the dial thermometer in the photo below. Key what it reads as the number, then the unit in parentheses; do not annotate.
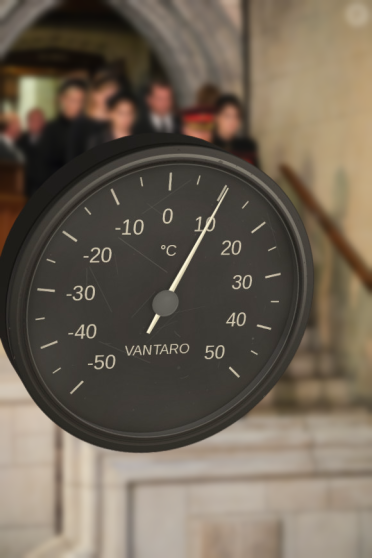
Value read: 10 (°C)
